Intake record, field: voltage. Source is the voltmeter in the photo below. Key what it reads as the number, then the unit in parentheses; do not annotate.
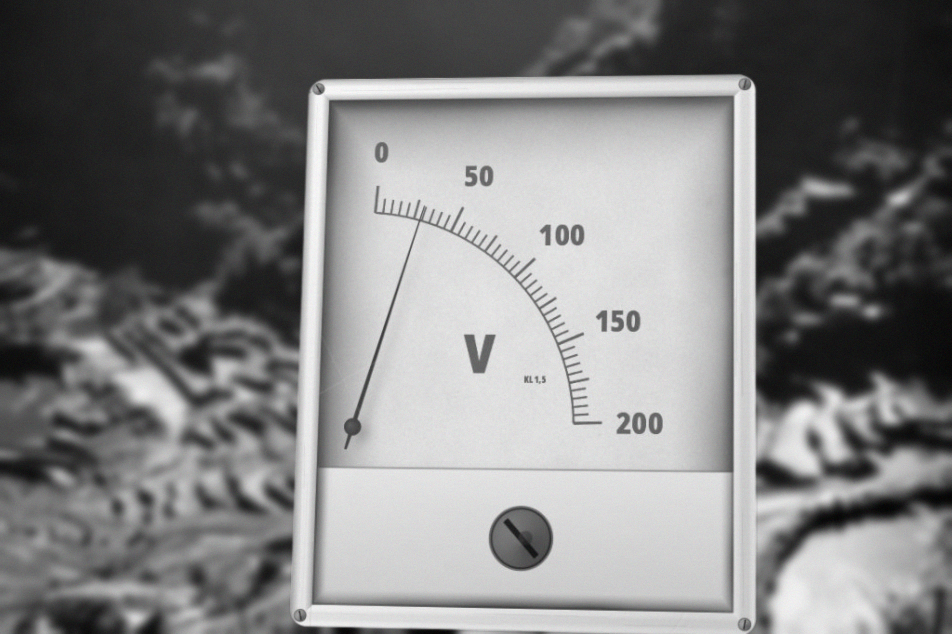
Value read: 30 (V)
